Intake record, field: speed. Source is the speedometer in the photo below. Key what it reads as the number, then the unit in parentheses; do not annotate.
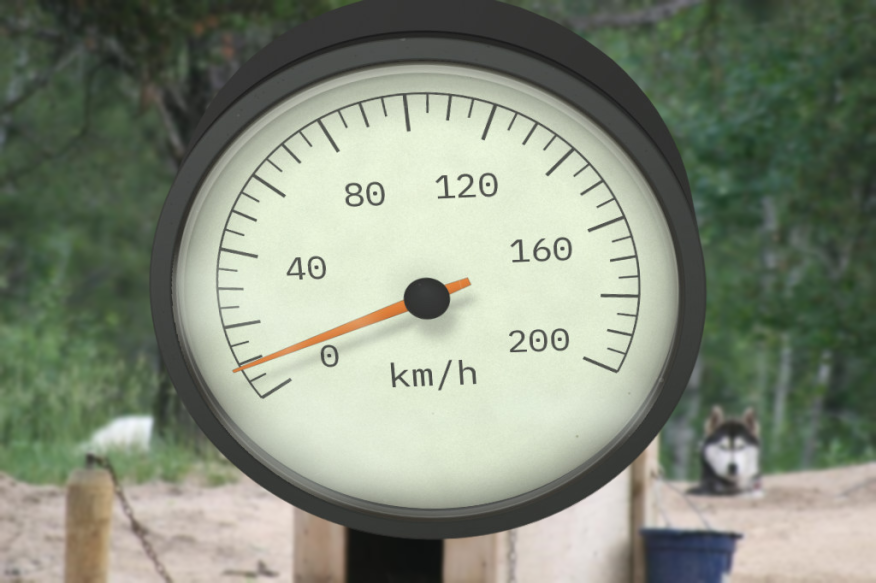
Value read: 10 (km/h)
